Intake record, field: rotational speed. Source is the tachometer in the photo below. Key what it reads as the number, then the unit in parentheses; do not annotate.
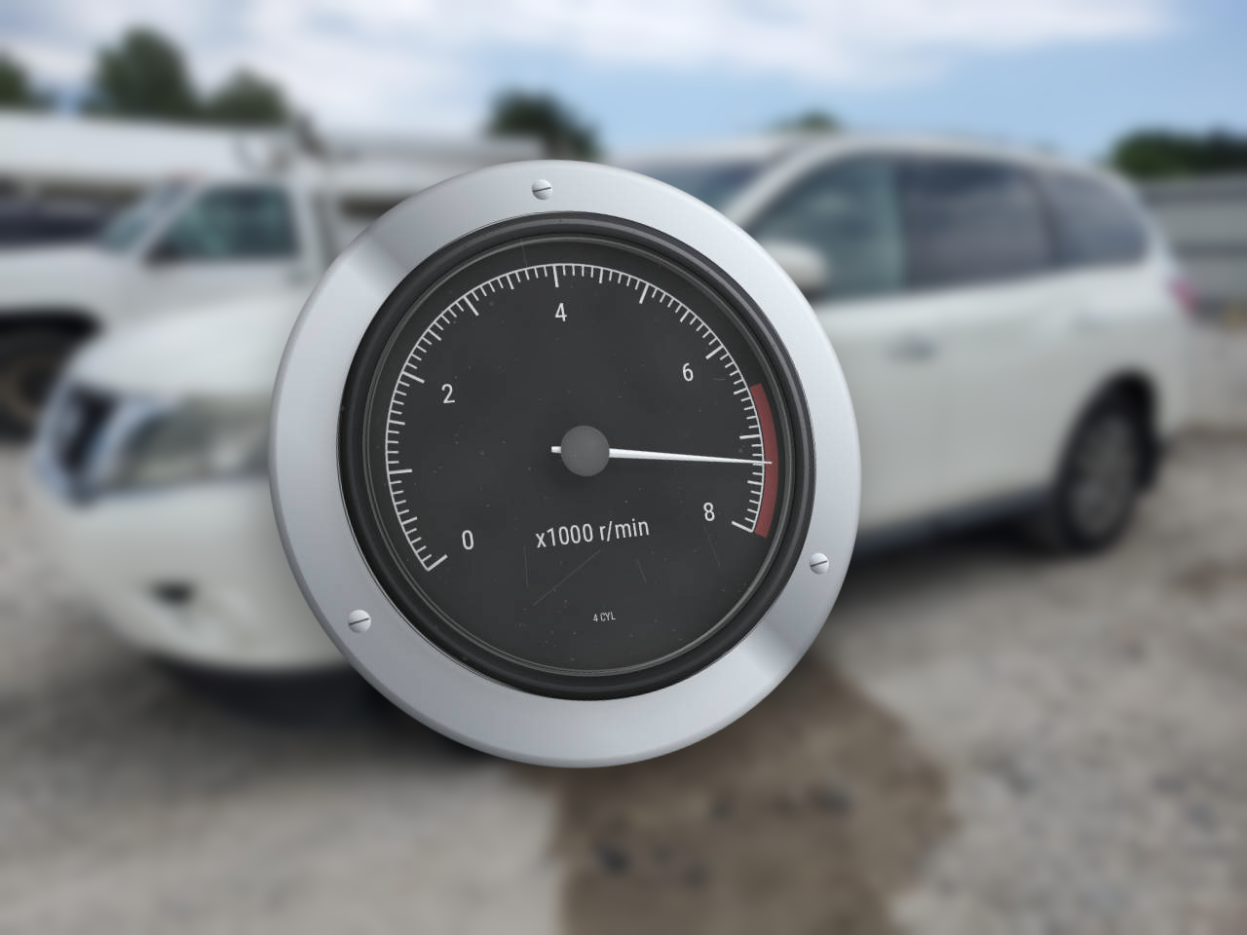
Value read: 7300 (rpm)
